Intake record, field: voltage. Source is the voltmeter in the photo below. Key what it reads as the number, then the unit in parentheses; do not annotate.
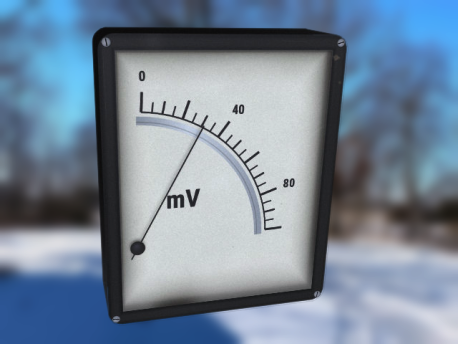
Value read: 30 (mV)
